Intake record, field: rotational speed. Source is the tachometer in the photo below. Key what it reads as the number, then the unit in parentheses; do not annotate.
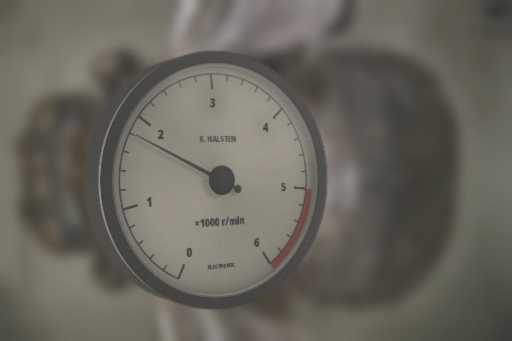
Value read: 1800 (rpm)
